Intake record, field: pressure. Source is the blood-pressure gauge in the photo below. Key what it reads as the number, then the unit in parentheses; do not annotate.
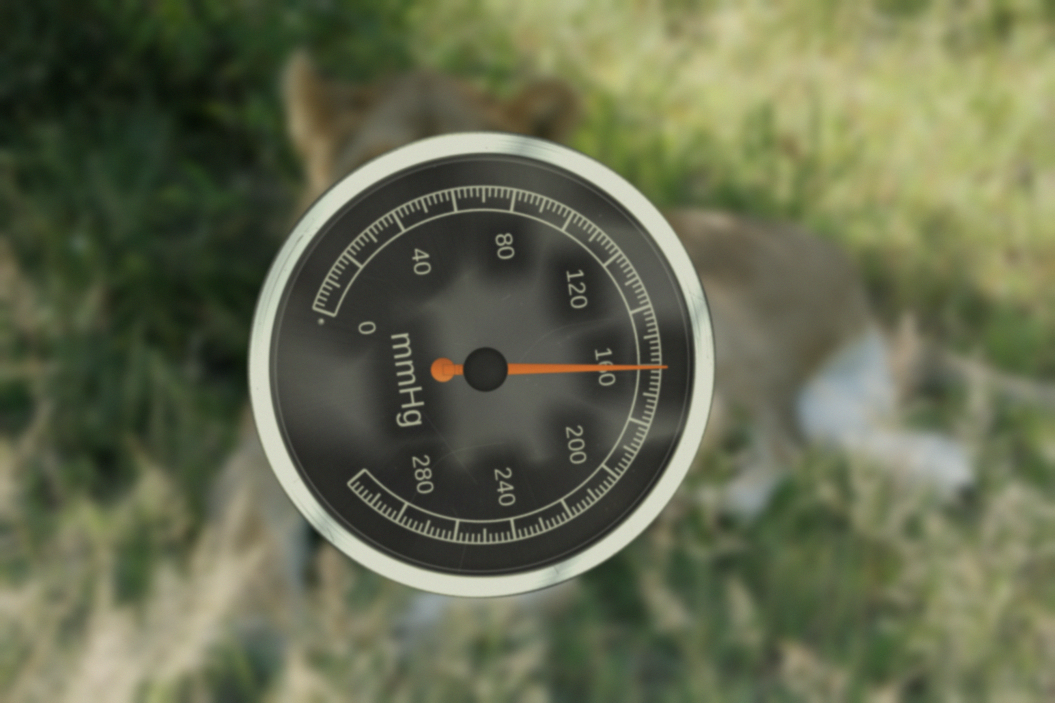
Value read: 160 (mmHg)
